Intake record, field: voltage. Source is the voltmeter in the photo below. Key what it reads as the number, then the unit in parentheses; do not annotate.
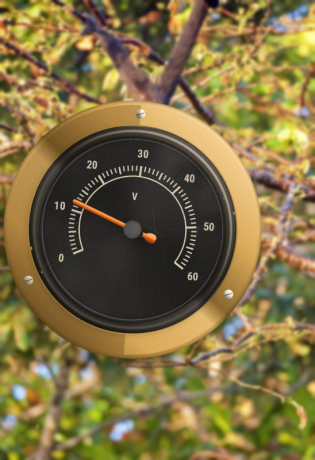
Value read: 12 (V)
